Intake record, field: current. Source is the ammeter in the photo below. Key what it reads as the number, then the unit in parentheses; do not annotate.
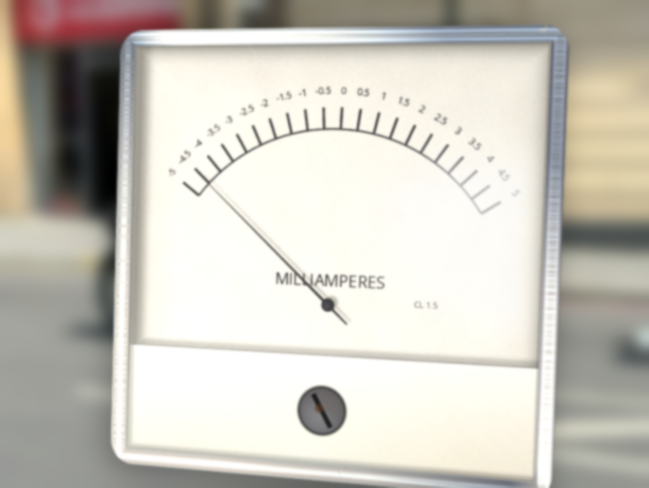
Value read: -4.5 (mA)
